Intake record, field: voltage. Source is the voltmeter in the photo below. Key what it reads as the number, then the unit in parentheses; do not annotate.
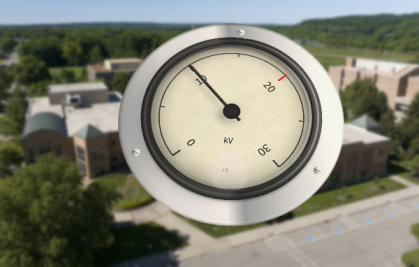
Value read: 10 (kV)
